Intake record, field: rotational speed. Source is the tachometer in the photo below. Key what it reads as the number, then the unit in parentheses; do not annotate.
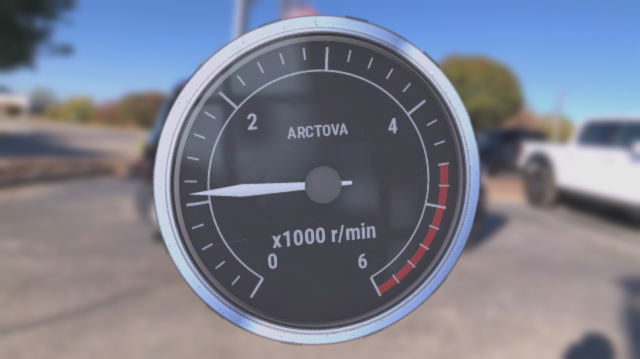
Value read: 1100 (rpm)
